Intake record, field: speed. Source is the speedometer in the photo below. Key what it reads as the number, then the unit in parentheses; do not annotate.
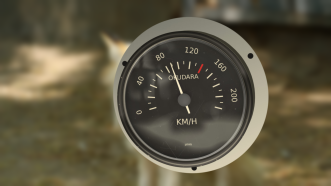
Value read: 90 (km/h)
